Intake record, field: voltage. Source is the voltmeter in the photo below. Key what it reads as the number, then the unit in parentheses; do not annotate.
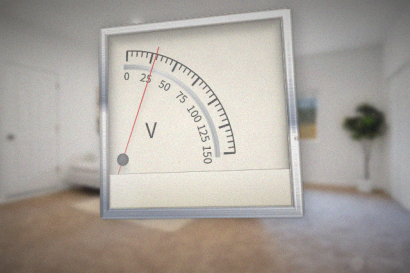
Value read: 30 (V)
